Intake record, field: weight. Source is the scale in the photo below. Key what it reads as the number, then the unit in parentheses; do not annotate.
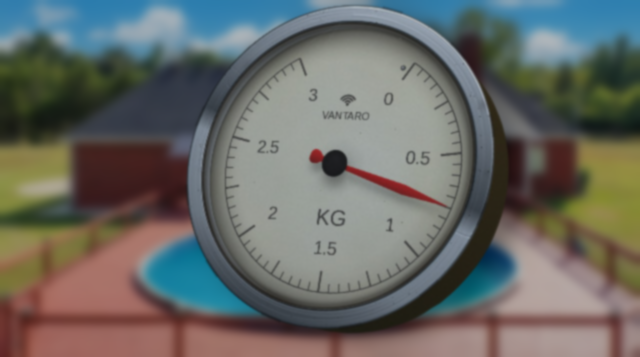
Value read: 0.75 (kg)
